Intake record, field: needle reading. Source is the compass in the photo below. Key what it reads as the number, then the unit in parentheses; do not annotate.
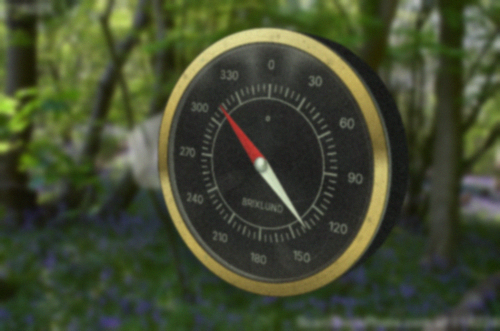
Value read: 315 (°)
